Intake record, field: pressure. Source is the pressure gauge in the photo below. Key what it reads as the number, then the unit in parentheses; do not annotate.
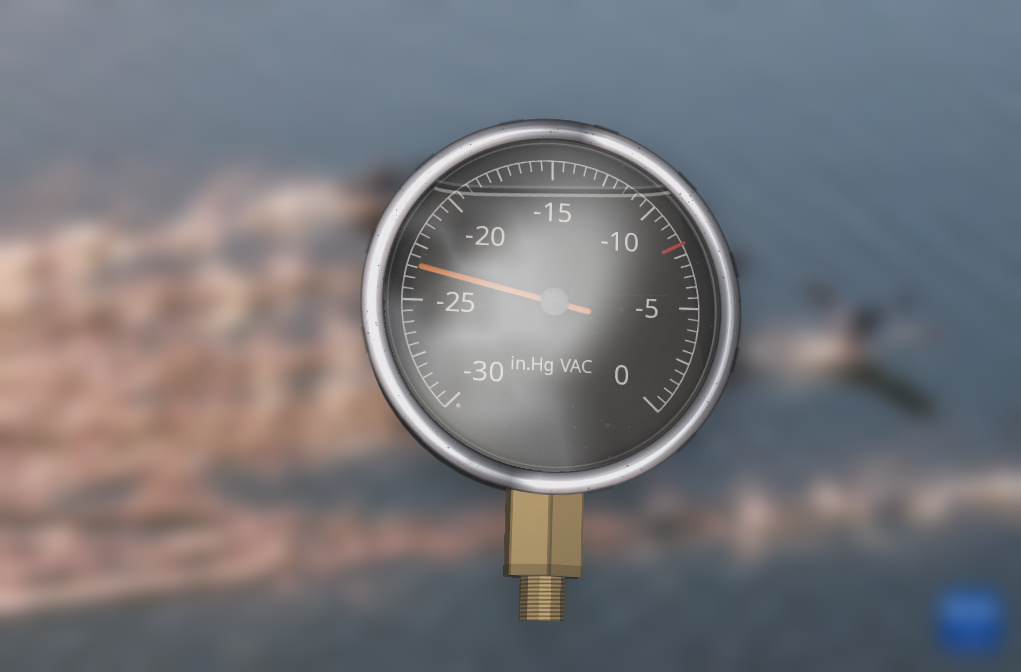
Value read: -23.5 (inHg)
